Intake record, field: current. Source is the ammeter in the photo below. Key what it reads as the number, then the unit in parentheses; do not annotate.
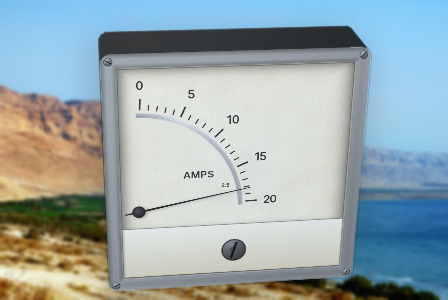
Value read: 18 (A)
